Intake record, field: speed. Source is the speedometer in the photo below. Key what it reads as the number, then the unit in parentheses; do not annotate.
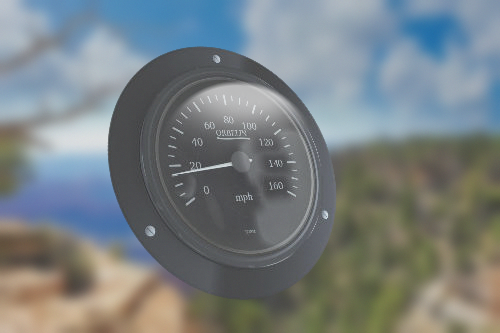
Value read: 15 (mph)
